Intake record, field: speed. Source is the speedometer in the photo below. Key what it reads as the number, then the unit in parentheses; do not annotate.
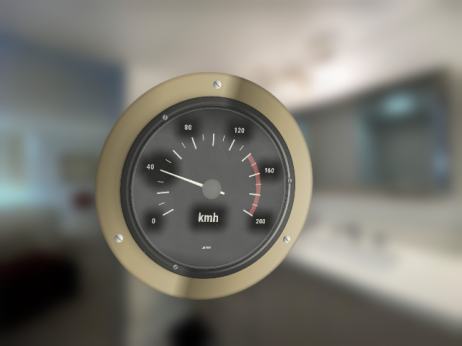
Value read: 40 (km/h)
